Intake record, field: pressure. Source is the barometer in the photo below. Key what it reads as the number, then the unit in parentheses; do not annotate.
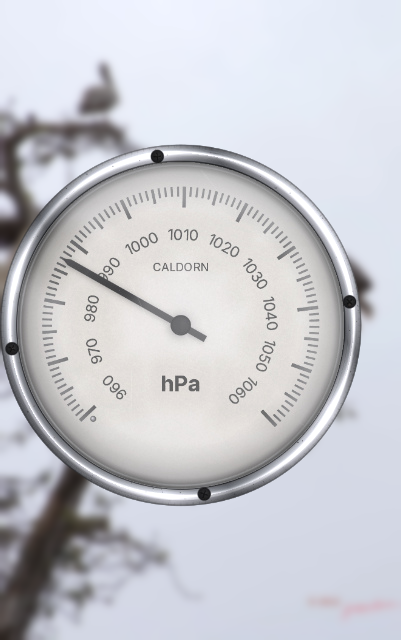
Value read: 987 (hPa)
